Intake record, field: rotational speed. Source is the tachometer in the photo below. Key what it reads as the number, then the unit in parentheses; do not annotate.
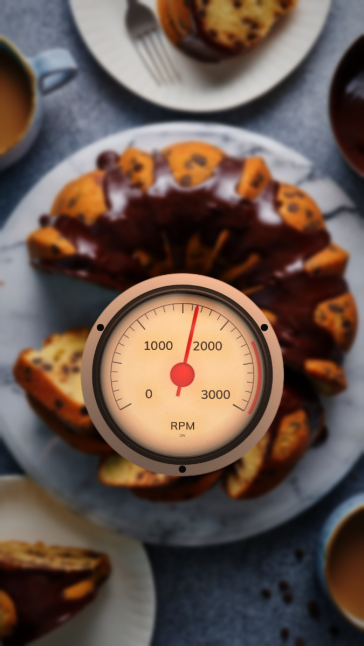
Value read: 1650 (rpm)
